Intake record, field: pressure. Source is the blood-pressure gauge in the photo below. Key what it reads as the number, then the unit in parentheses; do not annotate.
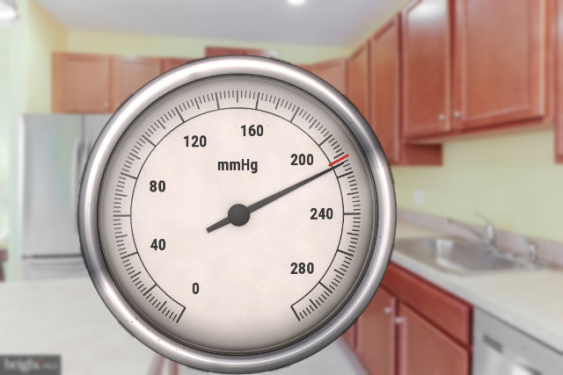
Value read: 214 (mmHg)
